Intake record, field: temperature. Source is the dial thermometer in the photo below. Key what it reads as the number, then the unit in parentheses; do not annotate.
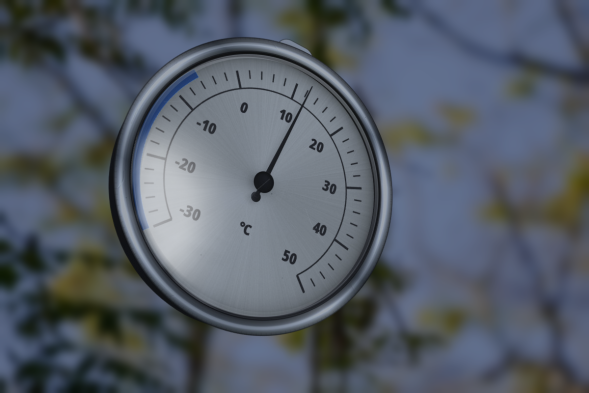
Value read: 12 (°C)
